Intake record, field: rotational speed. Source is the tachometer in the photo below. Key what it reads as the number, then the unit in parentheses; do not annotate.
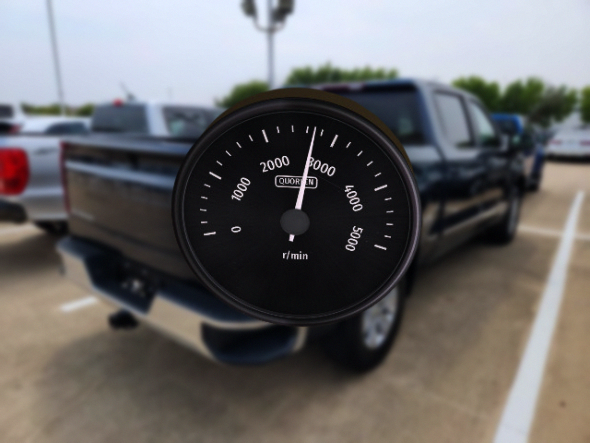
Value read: 2700 (rpm)
